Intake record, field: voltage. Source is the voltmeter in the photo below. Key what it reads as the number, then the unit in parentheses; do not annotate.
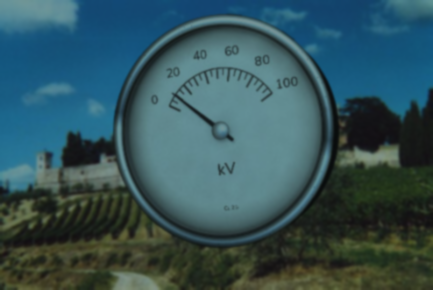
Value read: 10 (kV)
